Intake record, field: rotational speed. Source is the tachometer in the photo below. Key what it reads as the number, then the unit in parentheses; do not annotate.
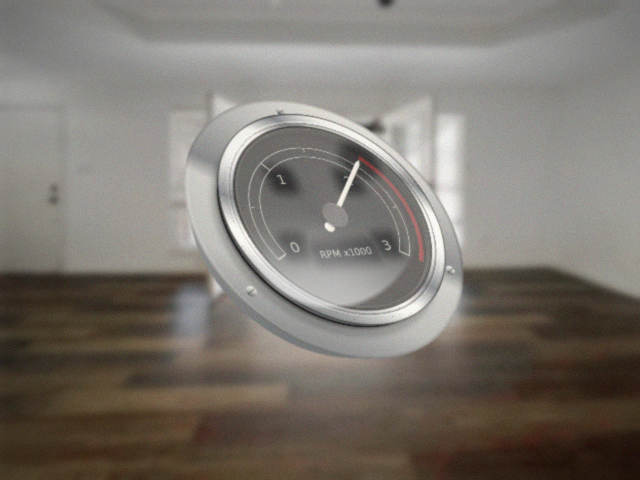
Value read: 2000 (rpm)
